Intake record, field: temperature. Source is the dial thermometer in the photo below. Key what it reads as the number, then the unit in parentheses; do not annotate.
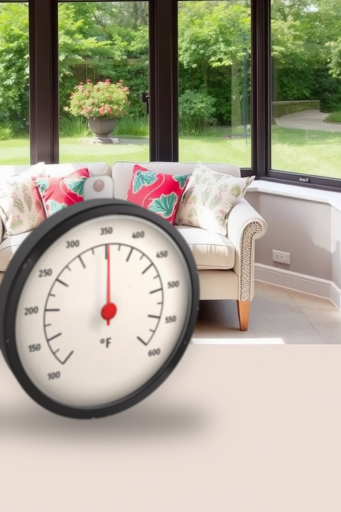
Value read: 350 (°F)
